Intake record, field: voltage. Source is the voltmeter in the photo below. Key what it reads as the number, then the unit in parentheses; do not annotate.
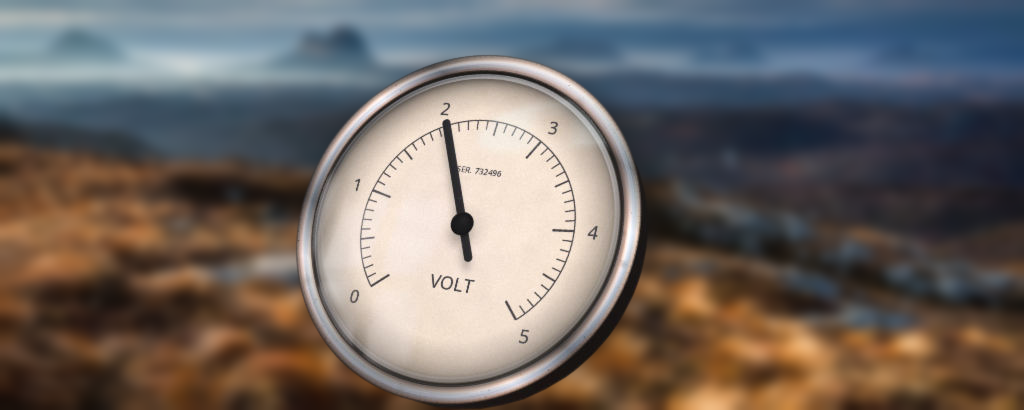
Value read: 2 (V)
